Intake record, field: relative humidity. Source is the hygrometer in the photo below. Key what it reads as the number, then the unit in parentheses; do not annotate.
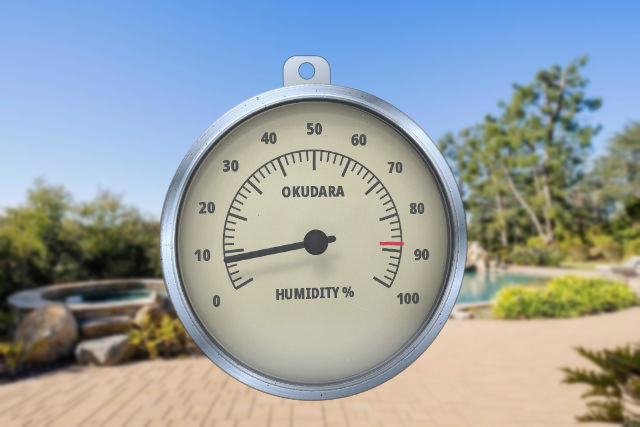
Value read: 8 (%)
